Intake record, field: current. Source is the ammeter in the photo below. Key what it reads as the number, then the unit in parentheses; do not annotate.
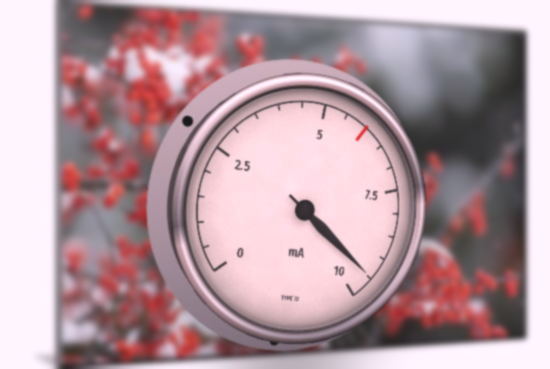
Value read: 9.5 (mA)
